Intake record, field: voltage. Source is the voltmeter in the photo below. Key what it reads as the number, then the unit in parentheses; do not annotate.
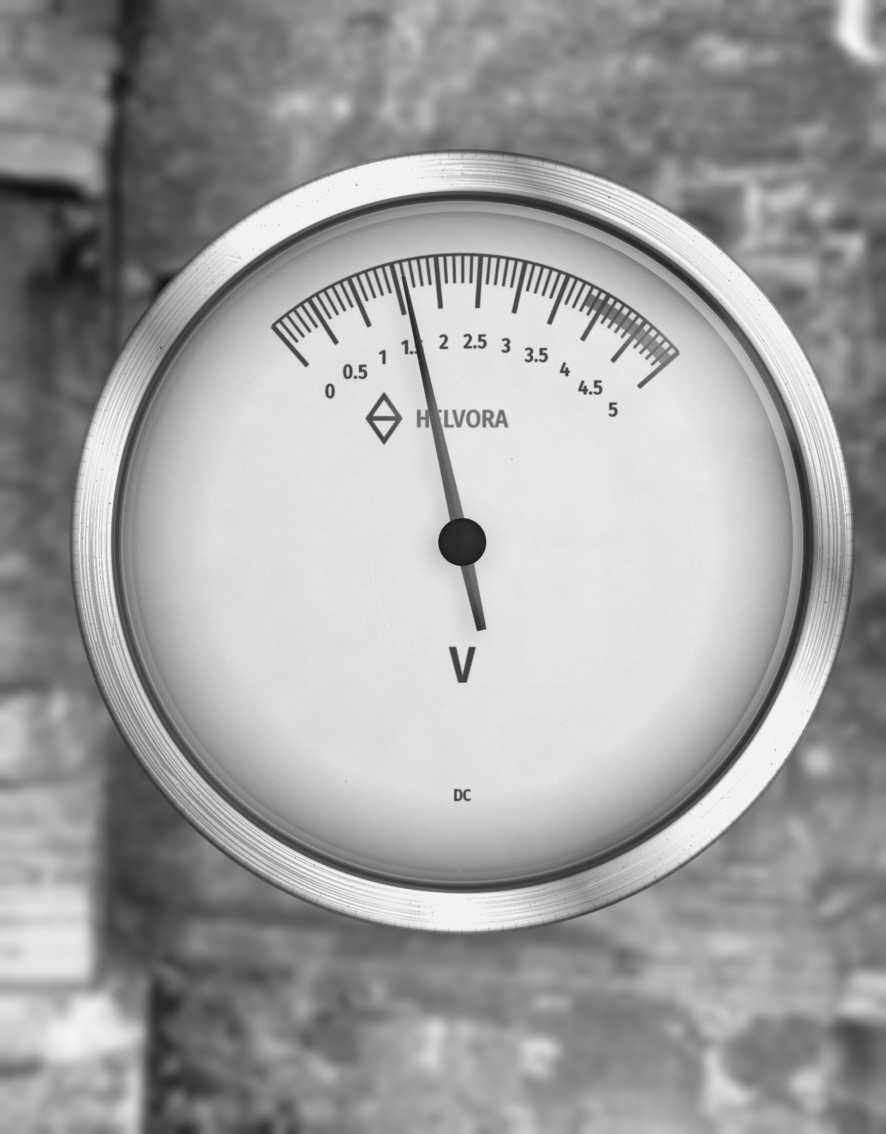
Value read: 1.6 (V)
